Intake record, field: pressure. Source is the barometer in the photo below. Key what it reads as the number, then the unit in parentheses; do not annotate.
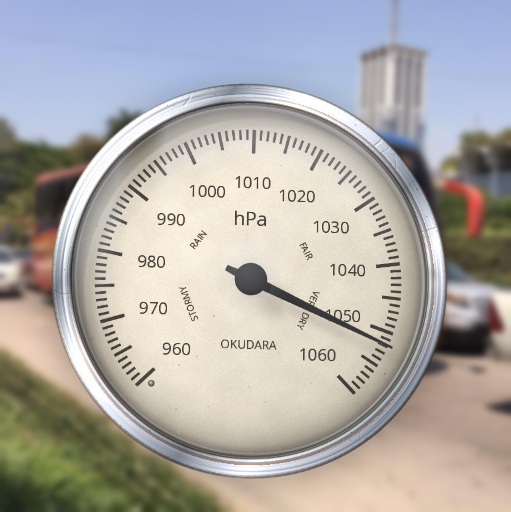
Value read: 1052 (hPa)
